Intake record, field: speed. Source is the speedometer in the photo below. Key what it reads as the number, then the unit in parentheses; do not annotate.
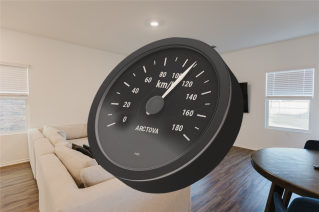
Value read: 110 (km/h)
